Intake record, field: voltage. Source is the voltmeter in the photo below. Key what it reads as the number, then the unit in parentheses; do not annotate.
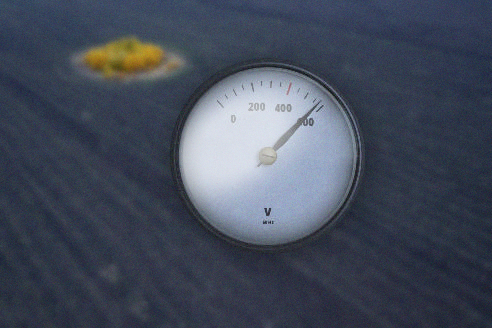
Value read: 575 (V)
